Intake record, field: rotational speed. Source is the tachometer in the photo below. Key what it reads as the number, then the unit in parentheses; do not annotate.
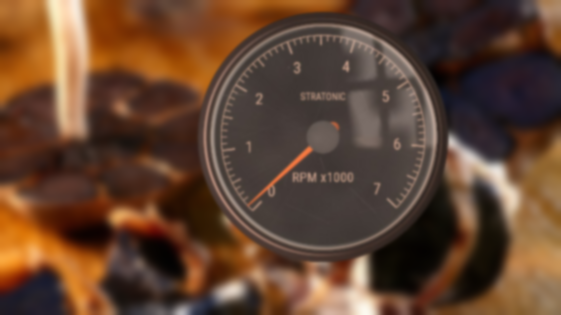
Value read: 100 (rpm)
